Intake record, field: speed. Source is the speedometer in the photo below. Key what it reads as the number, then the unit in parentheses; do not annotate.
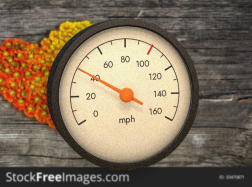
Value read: 40 (mph)
